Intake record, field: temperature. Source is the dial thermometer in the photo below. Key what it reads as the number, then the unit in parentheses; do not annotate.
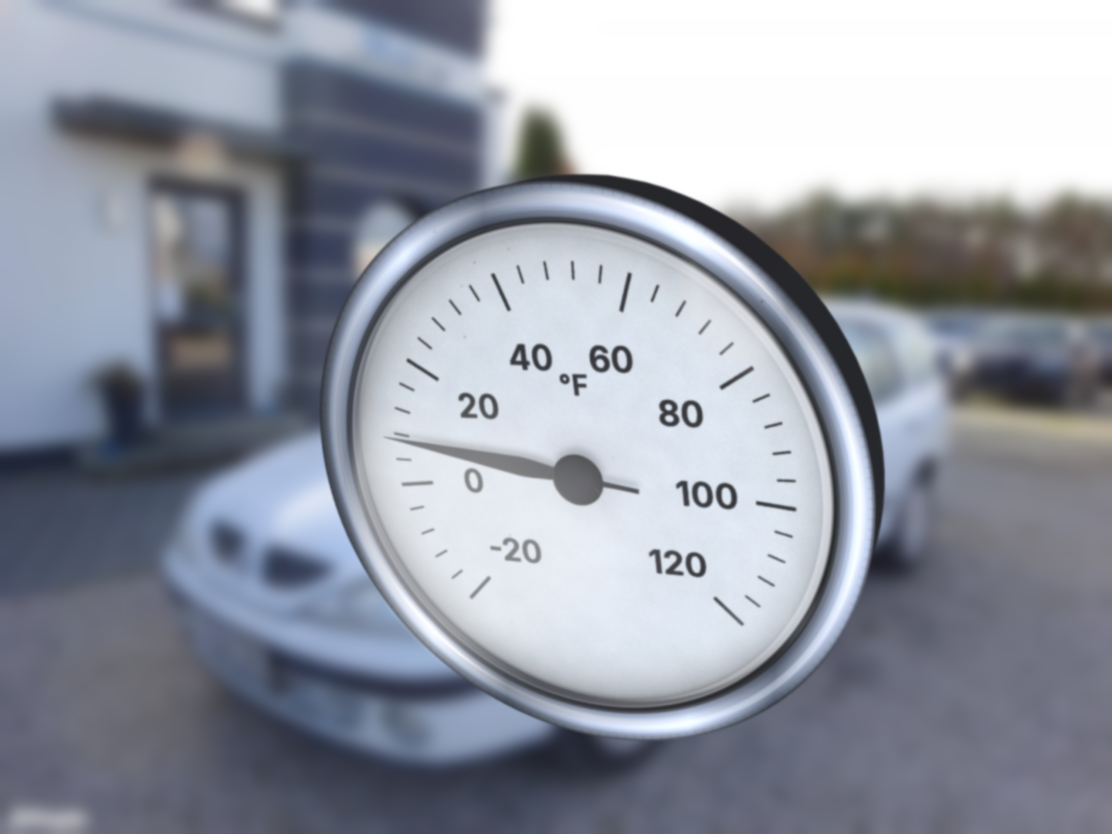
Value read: 8 (°F)
